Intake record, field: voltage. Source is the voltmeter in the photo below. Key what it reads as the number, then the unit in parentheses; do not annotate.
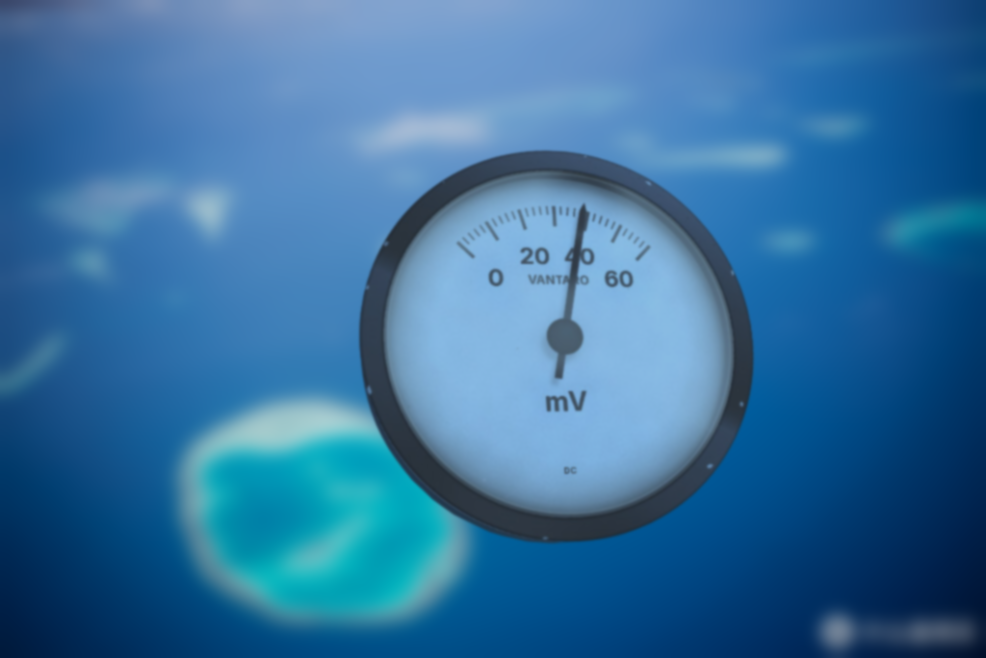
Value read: 38 (mV)
